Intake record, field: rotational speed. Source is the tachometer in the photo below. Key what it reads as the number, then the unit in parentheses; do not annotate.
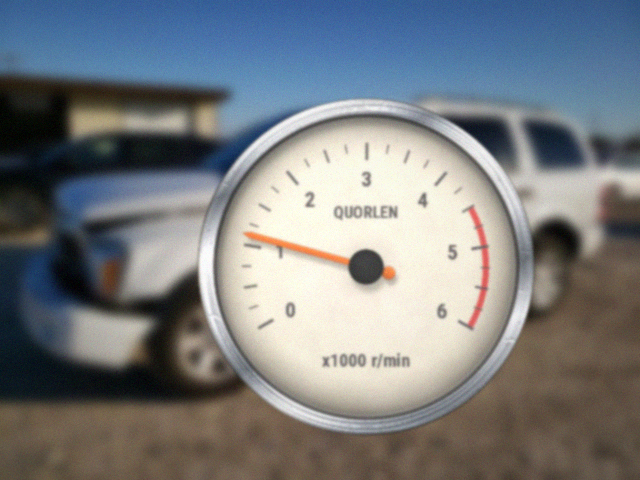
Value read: 1125 (rpm)
